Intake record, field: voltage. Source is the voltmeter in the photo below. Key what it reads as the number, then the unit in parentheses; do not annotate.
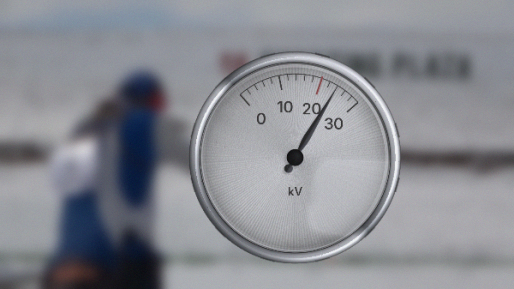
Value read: 24 (kV)
